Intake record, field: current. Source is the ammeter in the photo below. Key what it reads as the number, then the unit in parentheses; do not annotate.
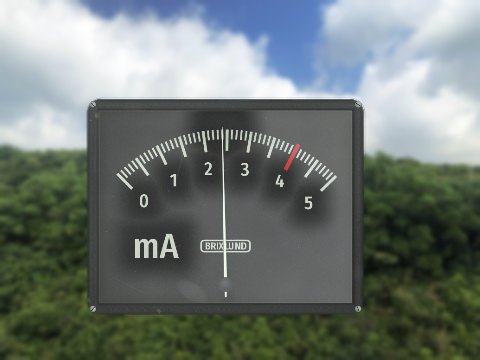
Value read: 2.4 (mA)
